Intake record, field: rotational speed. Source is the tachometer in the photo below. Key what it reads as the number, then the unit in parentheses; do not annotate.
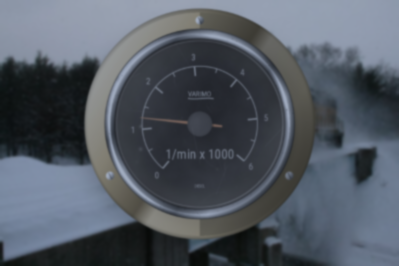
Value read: 1250 (rpm)
